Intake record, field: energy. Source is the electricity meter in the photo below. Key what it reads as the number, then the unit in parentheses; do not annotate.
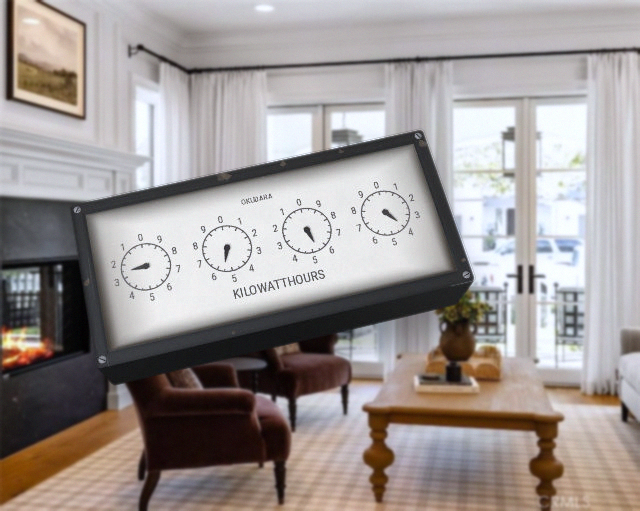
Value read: 2554 (kWh)
